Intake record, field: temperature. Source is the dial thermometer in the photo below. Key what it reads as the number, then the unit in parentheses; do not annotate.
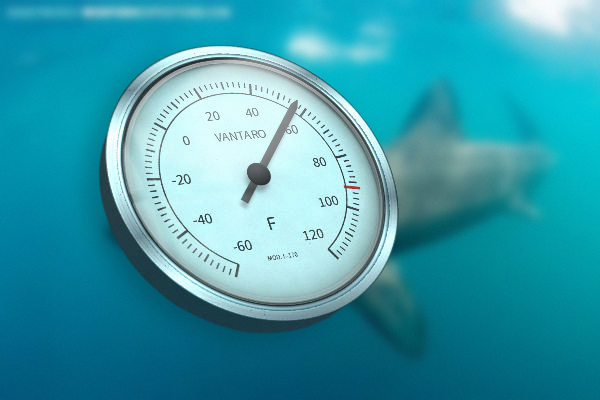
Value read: 56 (°F)
